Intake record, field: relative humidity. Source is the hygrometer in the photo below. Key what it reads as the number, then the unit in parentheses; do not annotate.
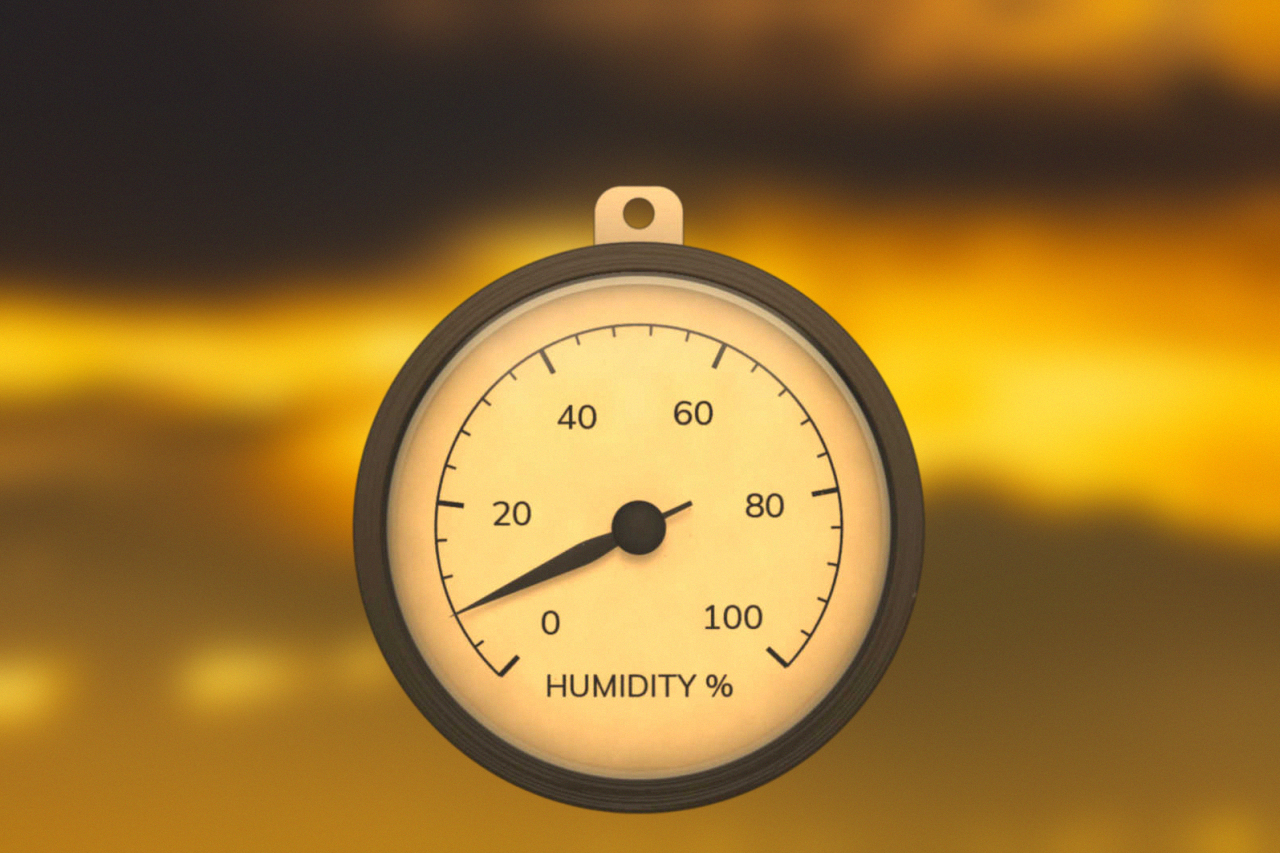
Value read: 8 (%)
